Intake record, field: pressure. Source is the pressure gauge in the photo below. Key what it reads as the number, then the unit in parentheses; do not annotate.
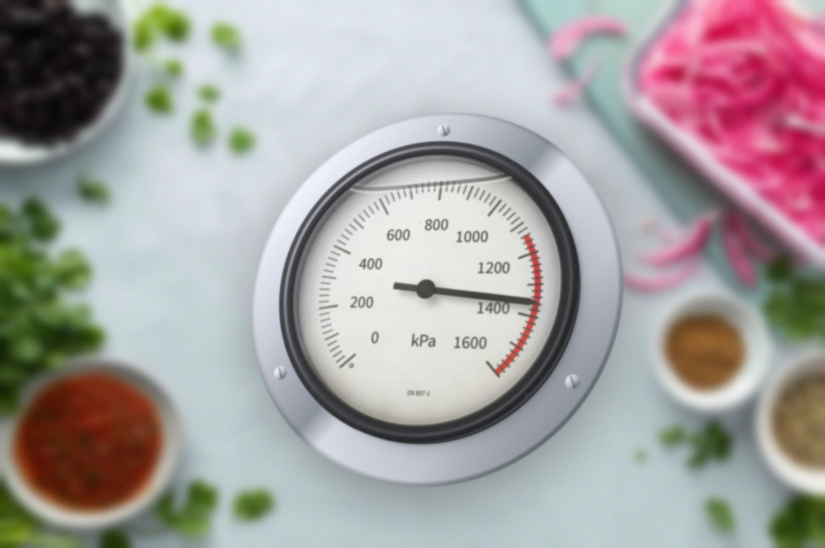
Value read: 1360 (kPa)
